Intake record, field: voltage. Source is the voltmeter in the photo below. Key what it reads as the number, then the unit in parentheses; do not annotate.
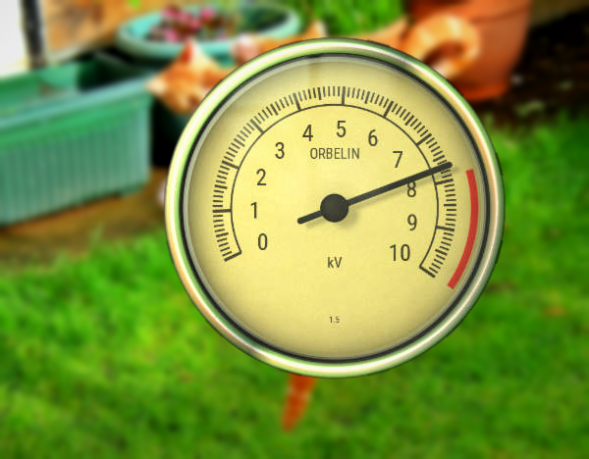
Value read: 7.7 (kV)
